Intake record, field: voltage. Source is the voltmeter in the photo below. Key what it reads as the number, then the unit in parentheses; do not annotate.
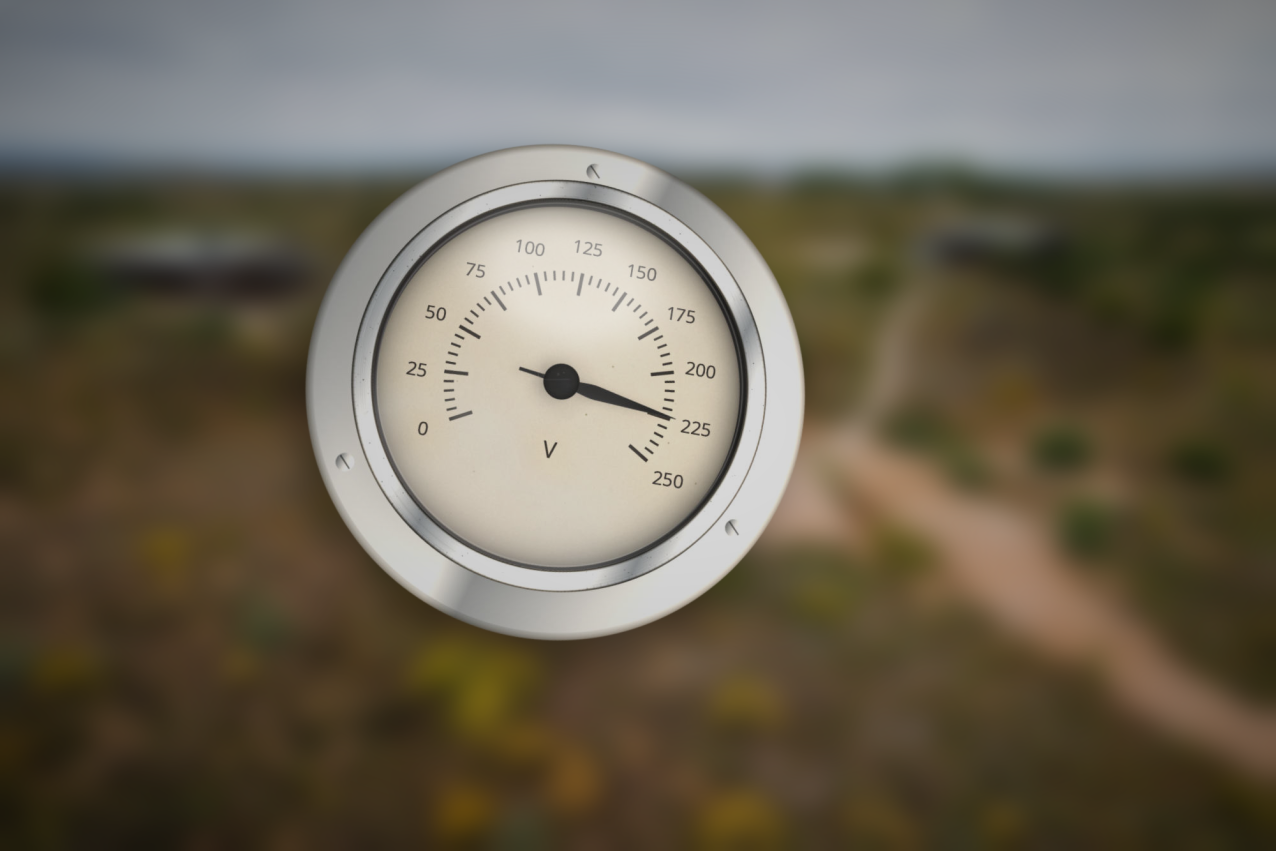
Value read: 225 (V)
